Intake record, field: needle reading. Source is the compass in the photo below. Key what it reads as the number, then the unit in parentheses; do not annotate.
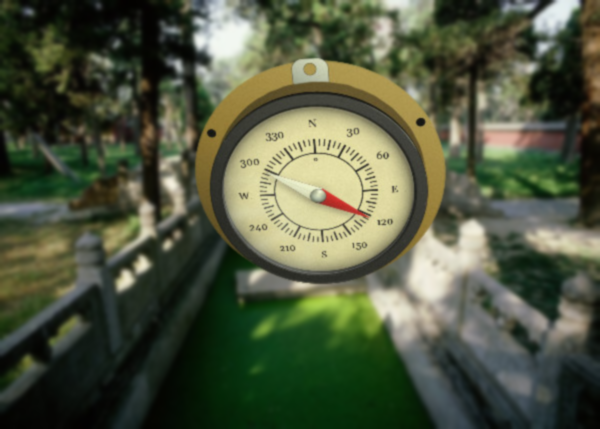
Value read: 120 (°)
